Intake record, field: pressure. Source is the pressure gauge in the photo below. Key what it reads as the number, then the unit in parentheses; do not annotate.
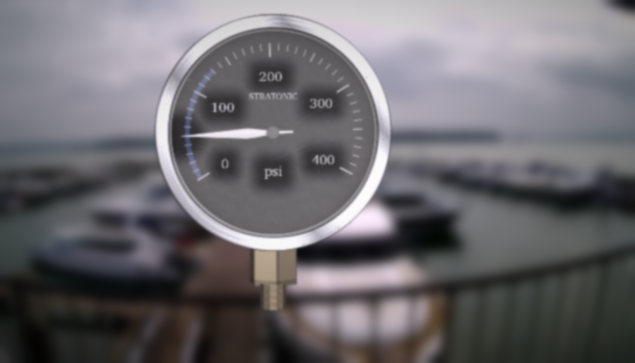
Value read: 50 (psi)
